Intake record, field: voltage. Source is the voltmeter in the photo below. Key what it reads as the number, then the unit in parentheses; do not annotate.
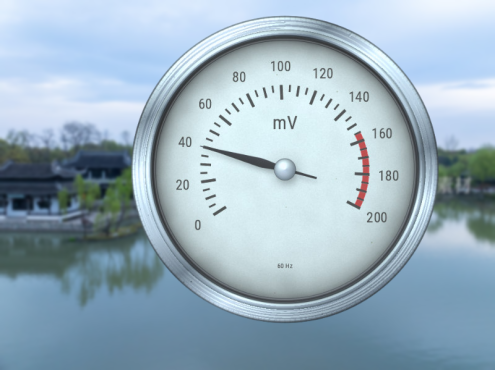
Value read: 40 (mV)
